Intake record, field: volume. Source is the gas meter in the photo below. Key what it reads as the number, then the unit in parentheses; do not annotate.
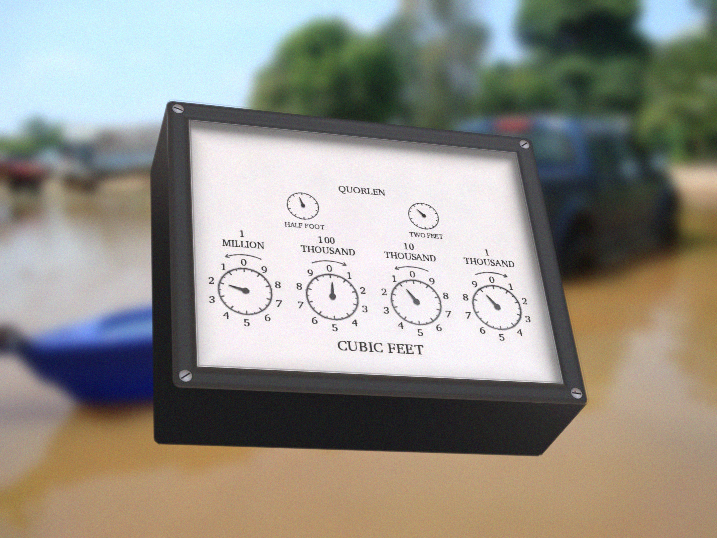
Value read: 200900 (ft³)
